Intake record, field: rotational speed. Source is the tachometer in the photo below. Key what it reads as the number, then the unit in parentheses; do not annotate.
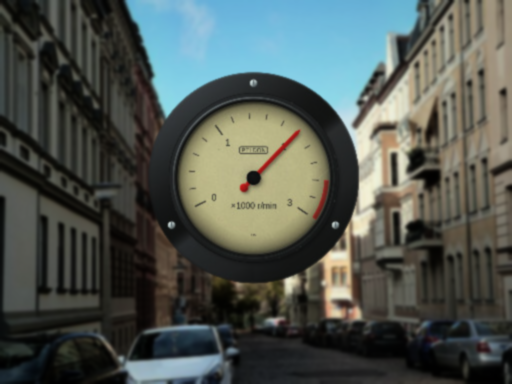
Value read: 2000 (rpm)
